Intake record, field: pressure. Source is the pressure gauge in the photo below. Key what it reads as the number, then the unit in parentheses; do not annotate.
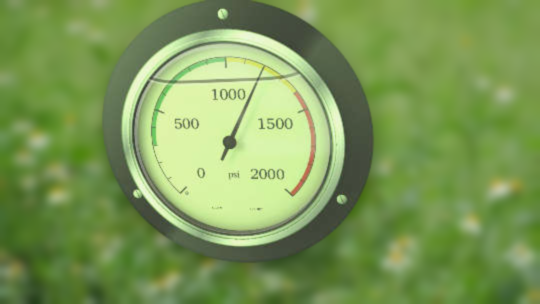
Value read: 1200 (psi)
